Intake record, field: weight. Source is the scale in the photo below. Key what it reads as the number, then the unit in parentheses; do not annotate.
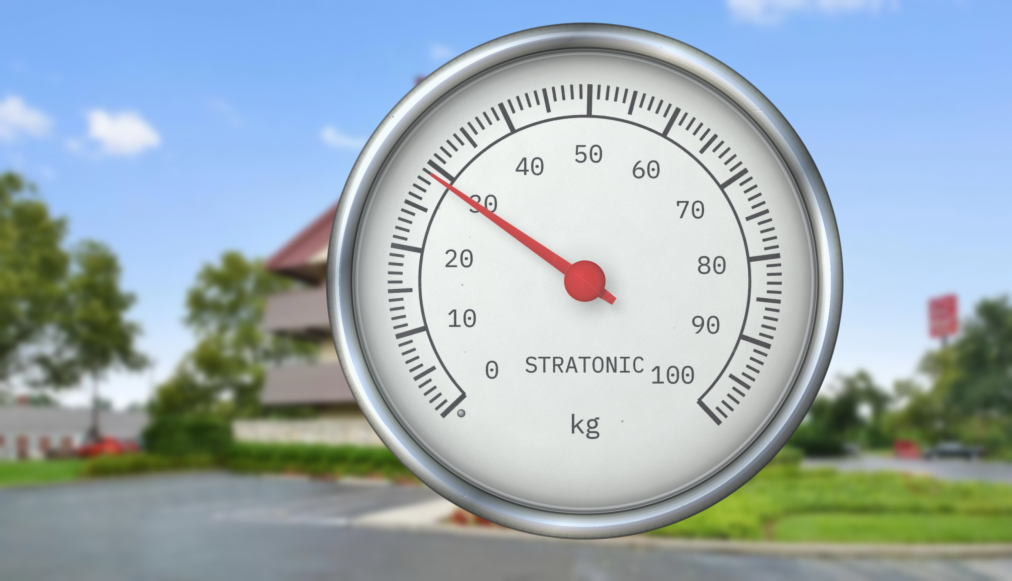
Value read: 29 (kg)
